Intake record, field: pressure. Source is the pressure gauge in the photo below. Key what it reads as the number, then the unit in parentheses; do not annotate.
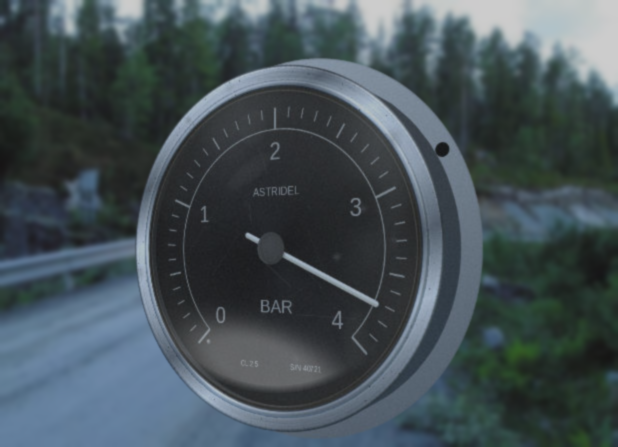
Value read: 3.7 (bar)
